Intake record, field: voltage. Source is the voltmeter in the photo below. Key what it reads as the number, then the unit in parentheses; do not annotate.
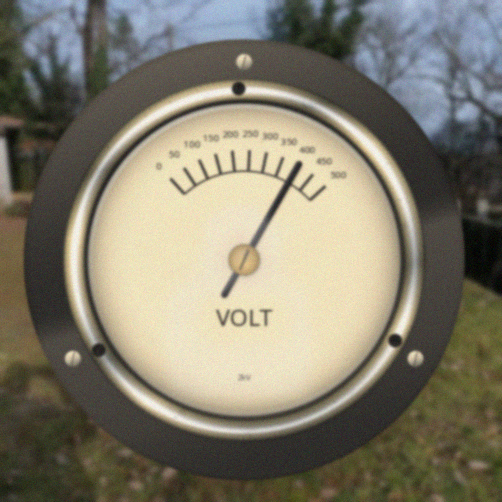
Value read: 400 (V)
